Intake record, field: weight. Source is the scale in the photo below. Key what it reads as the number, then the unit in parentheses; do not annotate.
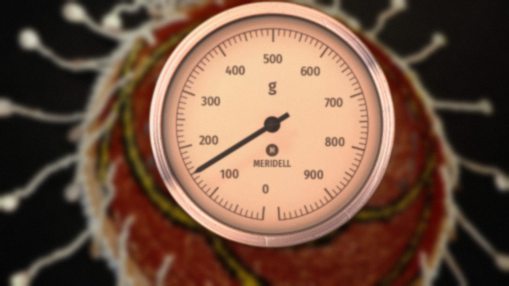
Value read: 150 (g)
